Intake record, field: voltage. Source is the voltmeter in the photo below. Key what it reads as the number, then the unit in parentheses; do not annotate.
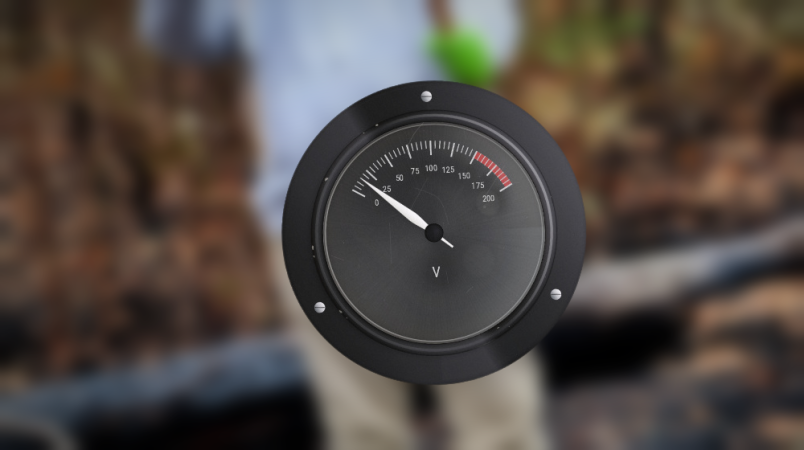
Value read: 15 (V)
